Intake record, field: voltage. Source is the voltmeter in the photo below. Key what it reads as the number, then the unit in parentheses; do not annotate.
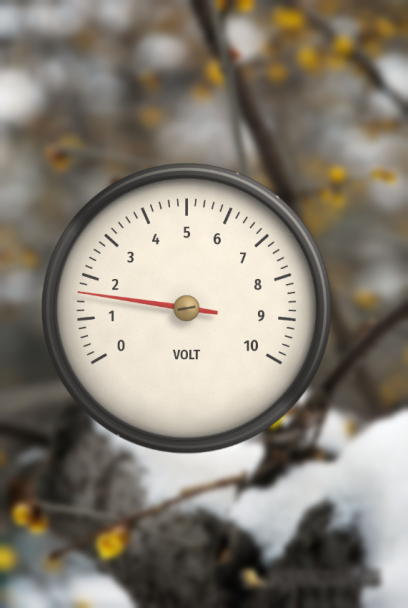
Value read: 1.6 (V)
